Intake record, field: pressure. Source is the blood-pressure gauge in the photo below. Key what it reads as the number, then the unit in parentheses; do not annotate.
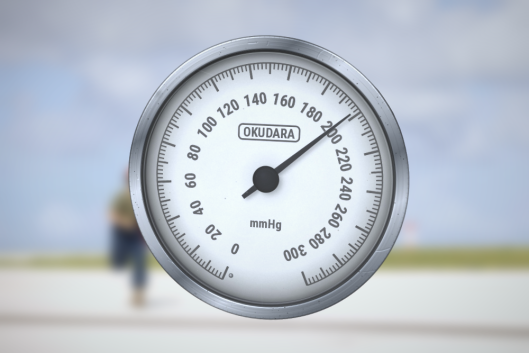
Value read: 198 (mmHg)
